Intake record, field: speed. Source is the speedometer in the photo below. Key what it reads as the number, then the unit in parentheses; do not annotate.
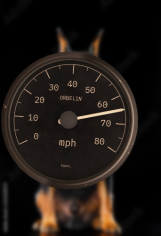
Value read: 65 (mph)
